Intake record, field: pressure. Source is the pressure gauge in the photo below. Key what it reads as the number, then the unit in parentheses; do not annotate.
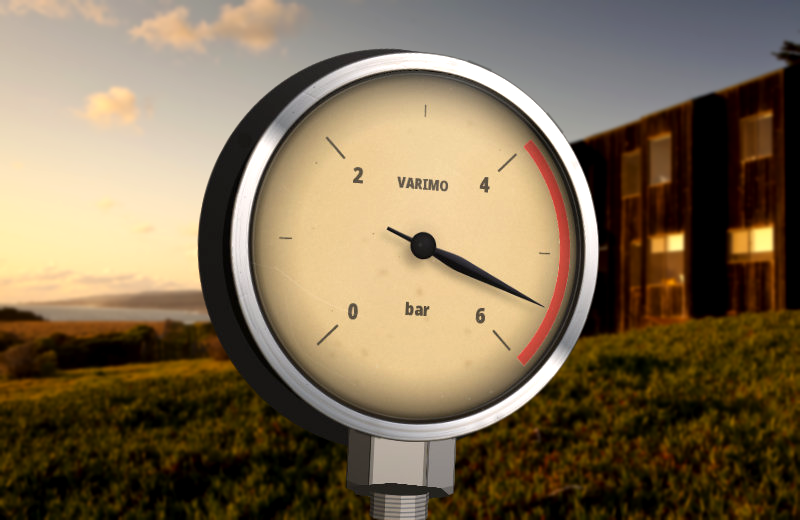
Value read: 5.5 (bar)
